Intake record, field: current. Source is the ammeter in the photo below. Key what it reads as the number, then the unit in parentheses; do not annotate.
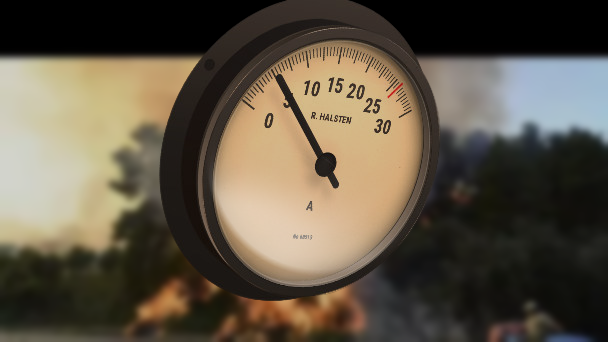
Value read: 5 (A)
